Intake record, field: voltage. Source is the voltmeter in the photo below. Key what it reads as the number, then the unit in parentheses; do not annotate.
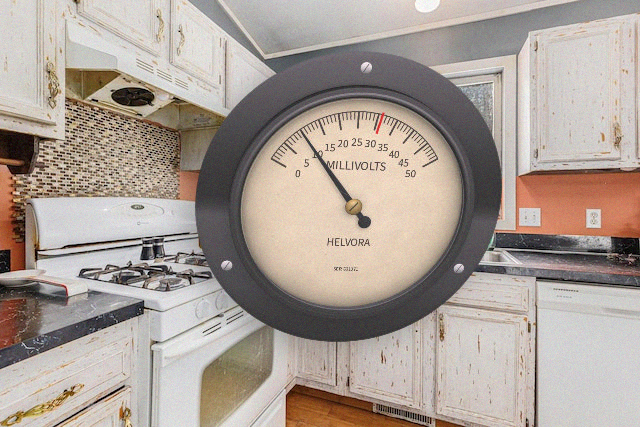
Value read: 10 (mV)
